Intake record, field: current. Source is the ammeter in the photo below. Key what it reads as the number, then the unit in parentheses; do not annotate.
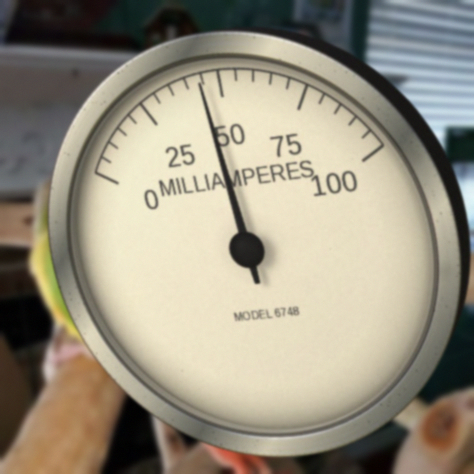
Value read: 45 (mA)
